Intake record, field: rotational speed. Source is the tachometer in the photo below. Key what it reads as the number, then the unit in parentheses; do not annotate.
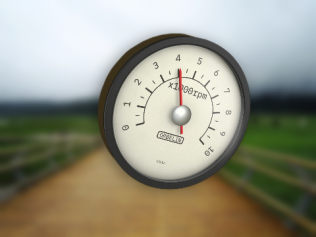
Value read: 4000 (rpm)
